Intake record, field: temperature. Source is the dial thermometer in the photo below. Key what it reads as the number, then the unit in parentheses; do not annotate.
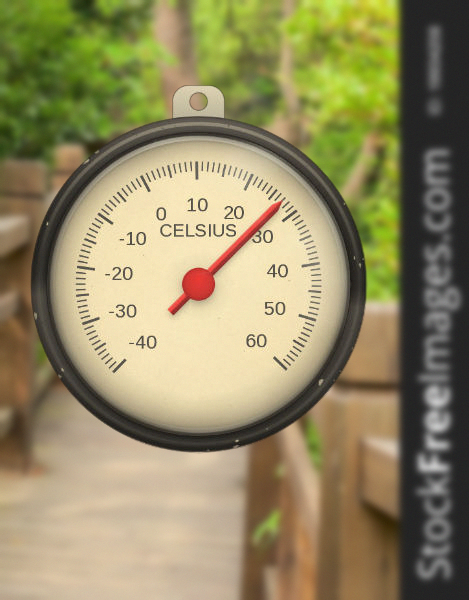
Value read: 27 (°C)
